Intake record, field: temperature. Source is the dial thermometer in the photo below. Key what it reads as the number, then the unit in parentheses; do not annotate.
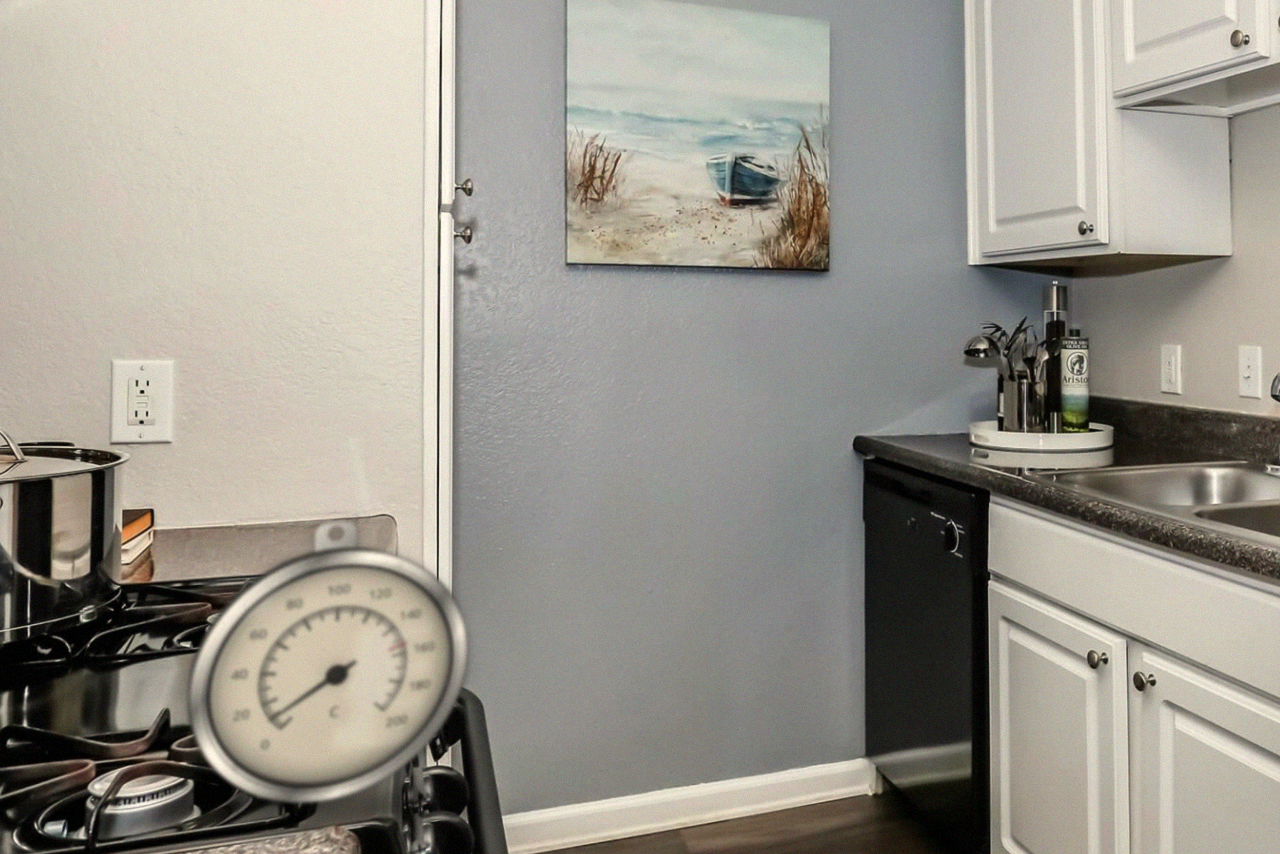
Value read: 10 (°C)
